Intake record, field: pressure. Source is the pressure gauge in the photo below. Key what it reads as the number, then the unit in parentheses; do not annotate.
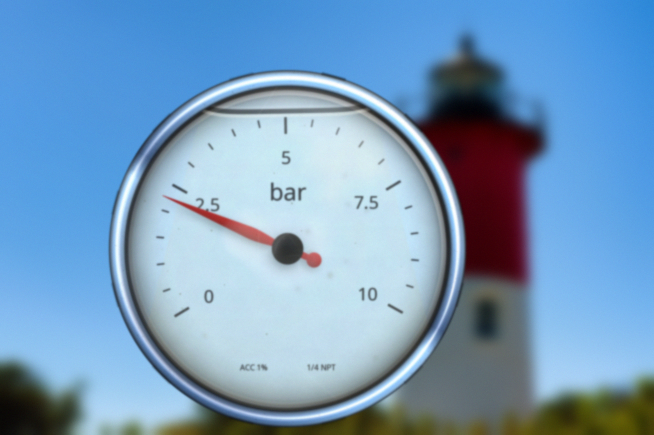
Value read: 2.25 (bar)
